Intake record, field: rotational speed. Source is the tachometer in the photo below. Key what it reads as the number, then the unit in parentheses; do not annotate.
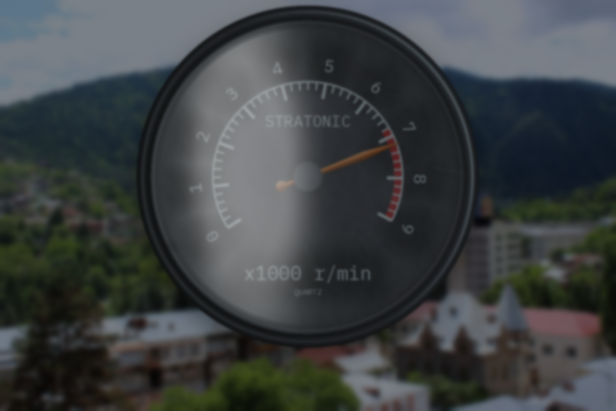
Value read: 7200 (rpm)
